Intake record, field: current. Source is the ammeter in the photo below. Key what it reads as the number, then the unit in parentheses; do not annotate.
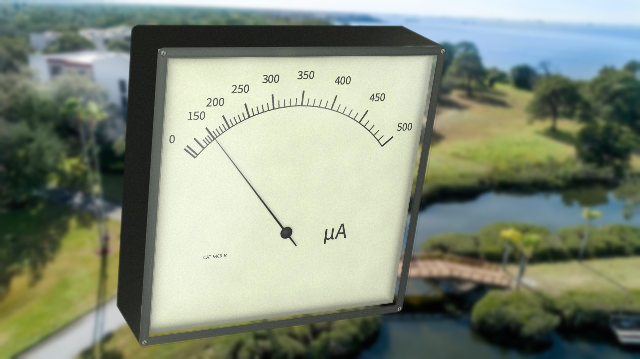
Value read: 150 (µA)
